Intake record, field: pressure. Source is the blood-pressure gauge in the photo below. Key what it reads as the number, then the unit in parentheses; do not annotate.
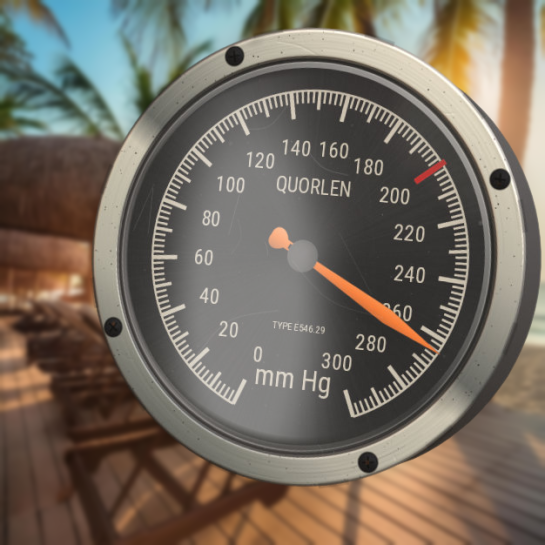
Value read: 264 (mmHg)
